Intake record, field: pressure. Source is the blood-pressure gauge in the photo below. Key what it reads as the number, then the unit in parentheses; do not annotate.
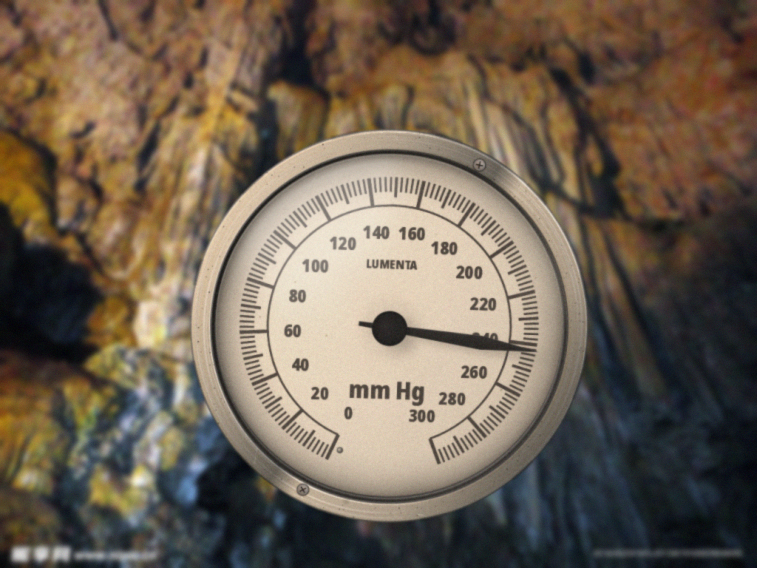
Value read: 242 (mmHg)
